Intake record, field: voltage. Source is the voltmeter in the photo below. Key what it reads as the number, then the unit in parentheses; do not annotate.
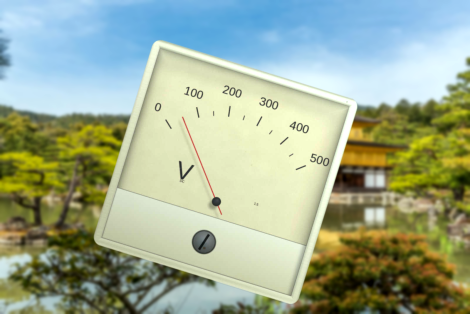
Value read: 50 (V)
